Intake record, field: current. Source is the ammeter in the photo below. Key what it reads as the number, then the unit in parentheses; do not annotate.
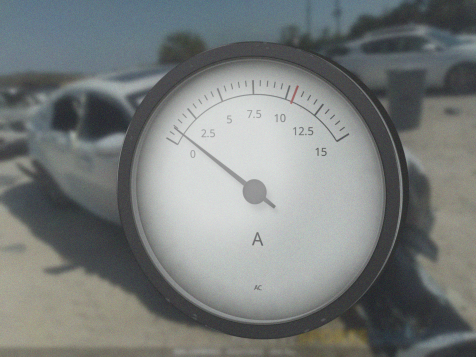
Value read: 1 (A)
